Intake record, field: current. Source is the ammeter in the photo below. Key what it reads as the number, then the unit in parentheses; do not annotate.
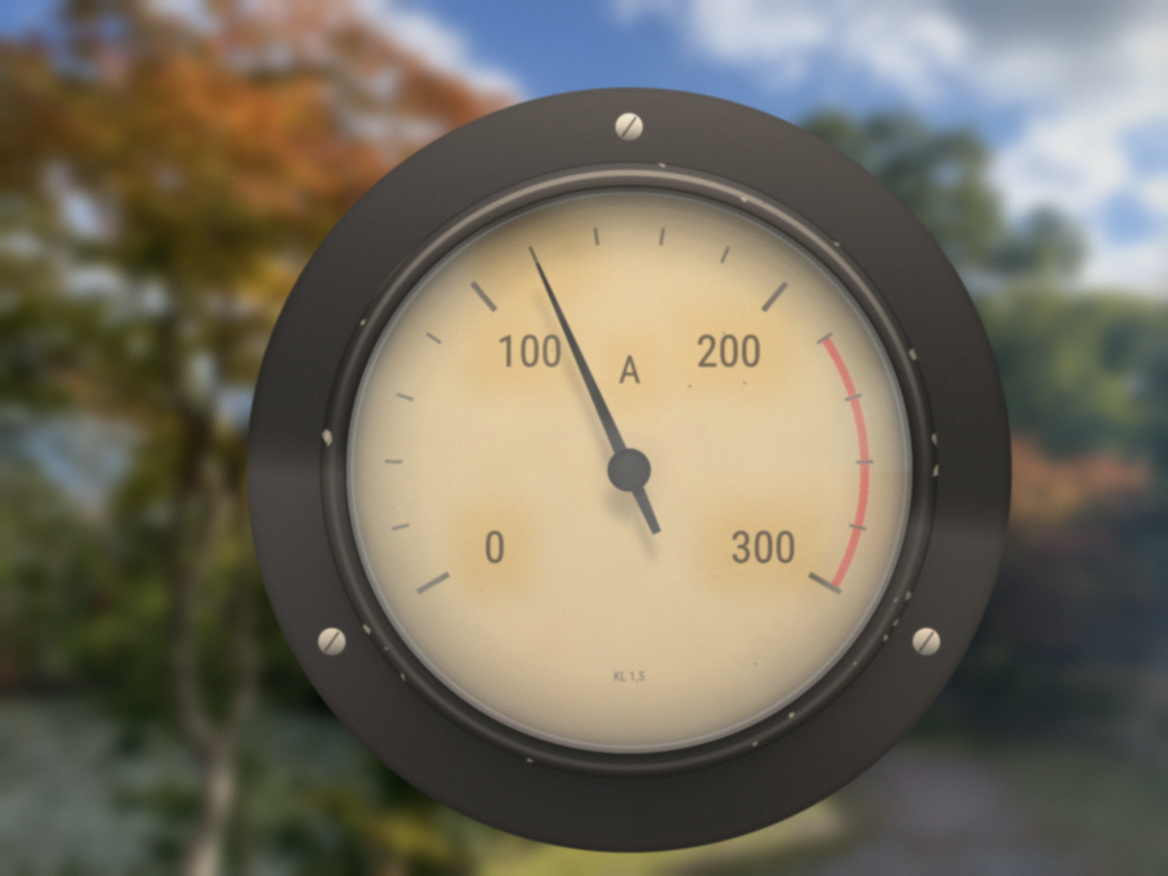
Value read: 120 (A)
